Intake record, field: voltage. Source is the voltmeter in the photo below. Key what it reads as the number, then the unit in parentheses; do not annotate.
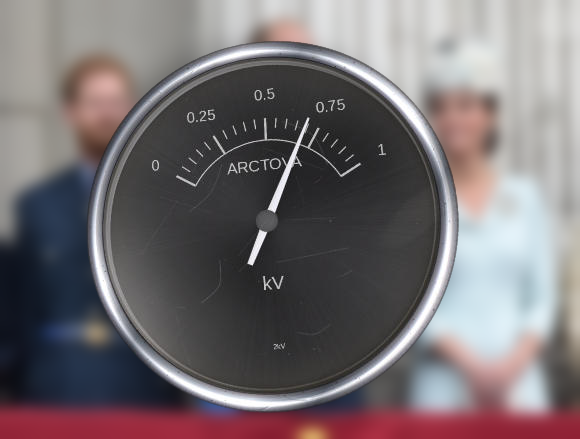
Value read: 0.7 (kV)
